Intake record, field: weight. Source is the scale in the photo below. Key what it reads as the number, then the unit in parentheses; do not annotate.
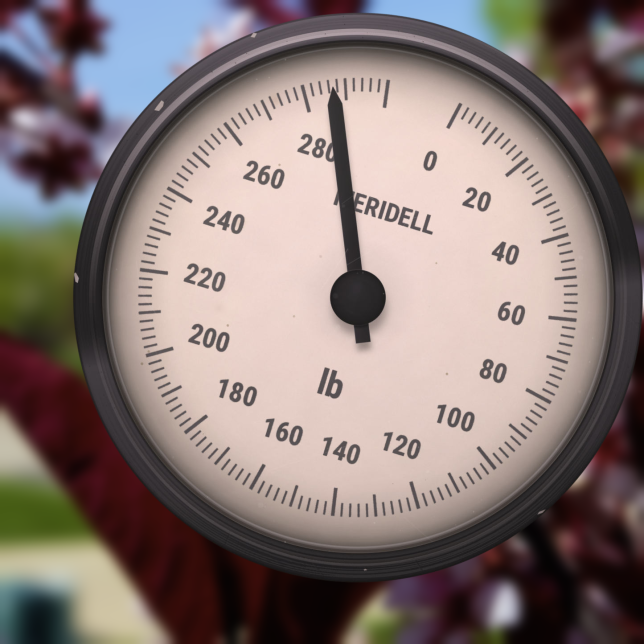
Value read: 287 (lb)
